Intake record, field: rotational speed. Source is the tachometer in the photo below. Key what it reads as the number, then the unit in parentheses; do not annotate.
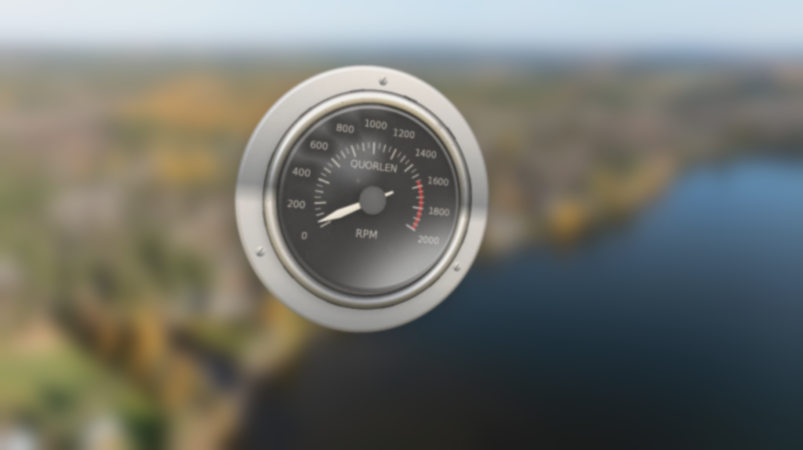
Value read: 50 (rpm)
